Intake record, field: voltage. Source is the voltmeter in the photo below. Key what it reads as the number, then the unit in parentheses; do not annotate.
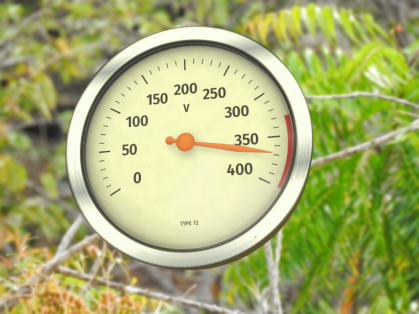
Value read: 370 (V)
